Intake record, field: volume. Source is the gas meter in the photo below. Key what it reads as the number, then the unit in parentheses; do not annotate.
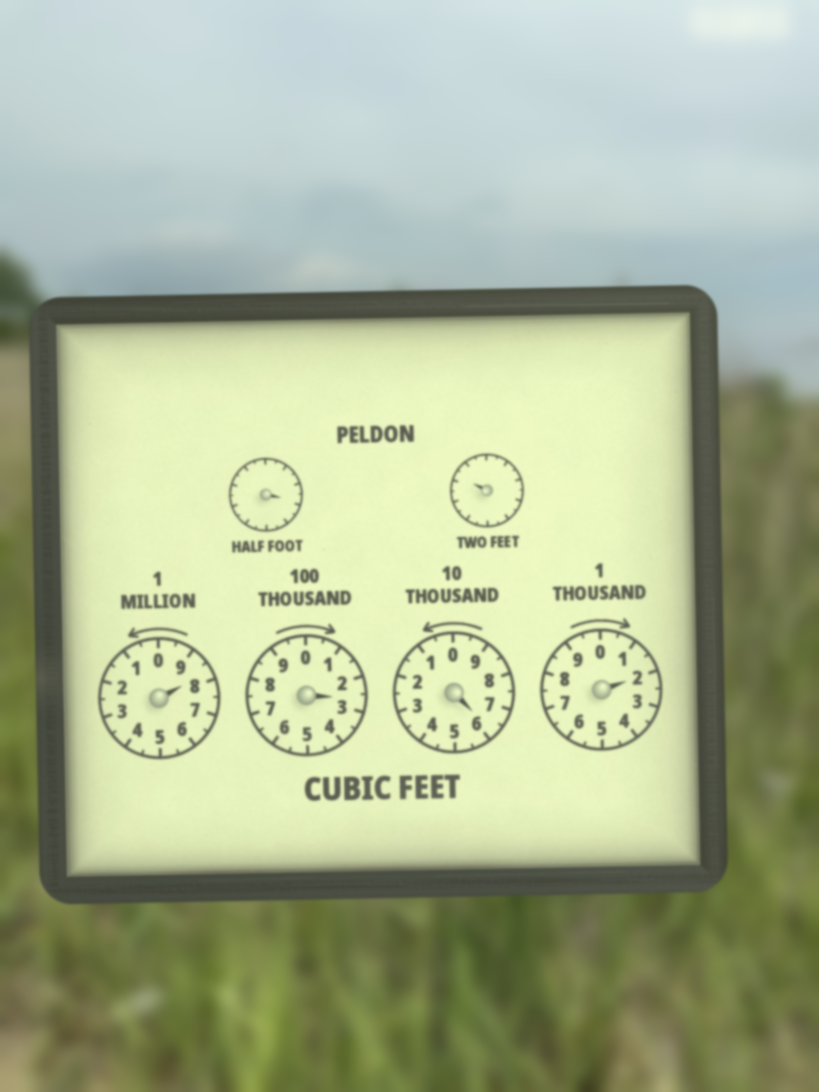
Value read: 826200 (ft³)
